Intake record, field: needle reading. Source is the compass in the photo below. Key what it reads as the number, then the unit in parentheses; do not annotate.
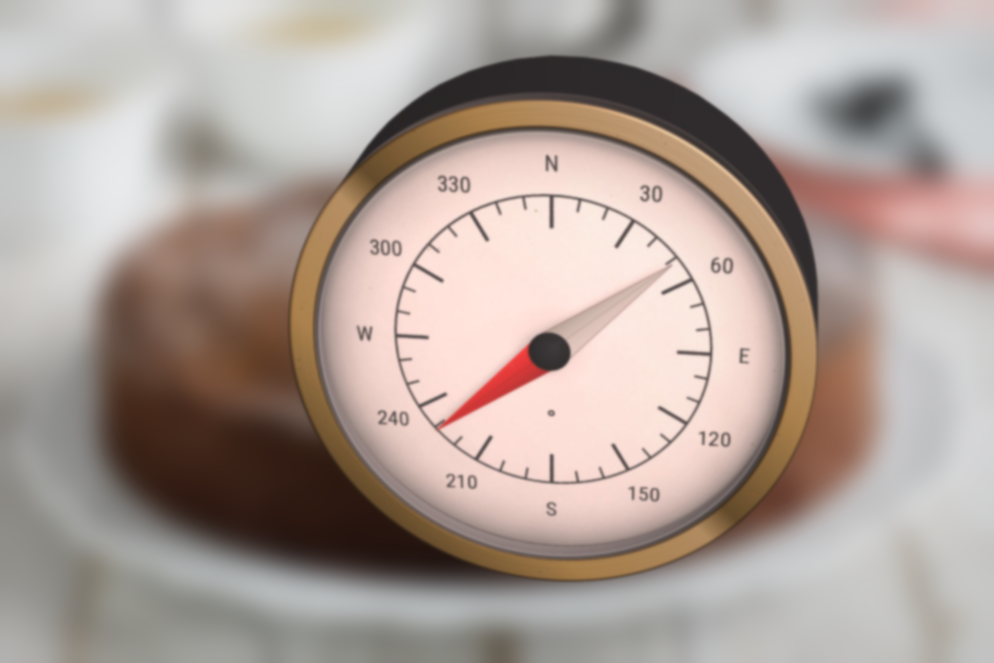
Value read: 230 (°)
